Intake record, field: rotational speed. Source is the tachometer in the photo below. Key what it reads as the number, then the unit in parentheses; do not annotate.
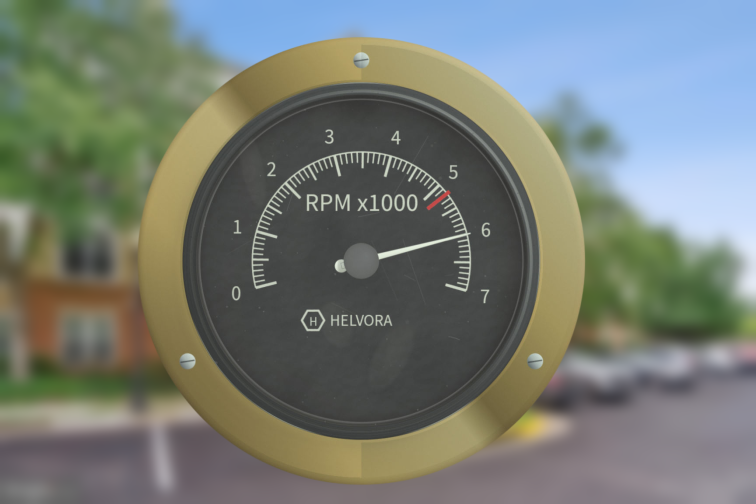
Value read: 6000 (rpm)
